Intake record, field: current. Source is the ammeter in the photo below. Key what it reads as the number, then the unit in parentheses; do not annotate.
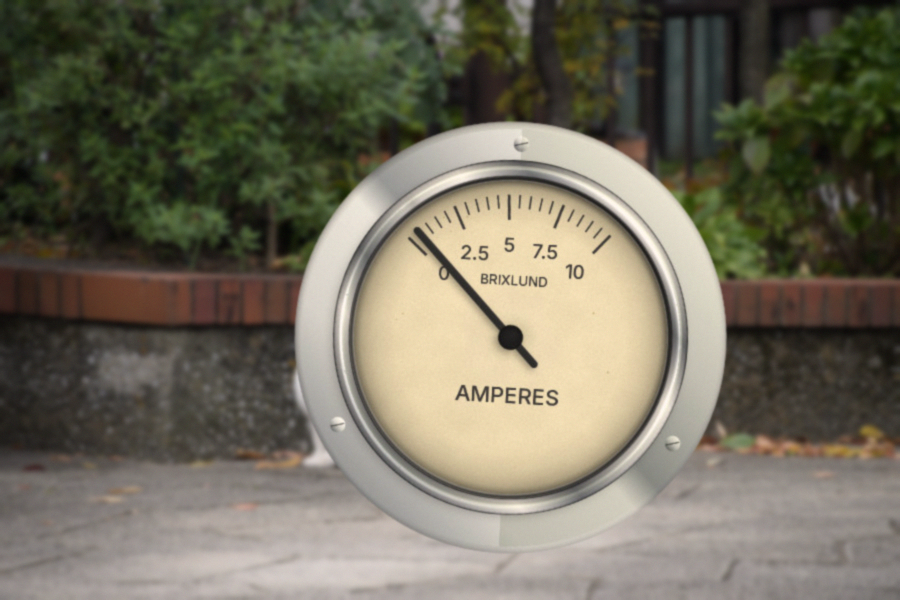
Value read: 0.5 (A)
